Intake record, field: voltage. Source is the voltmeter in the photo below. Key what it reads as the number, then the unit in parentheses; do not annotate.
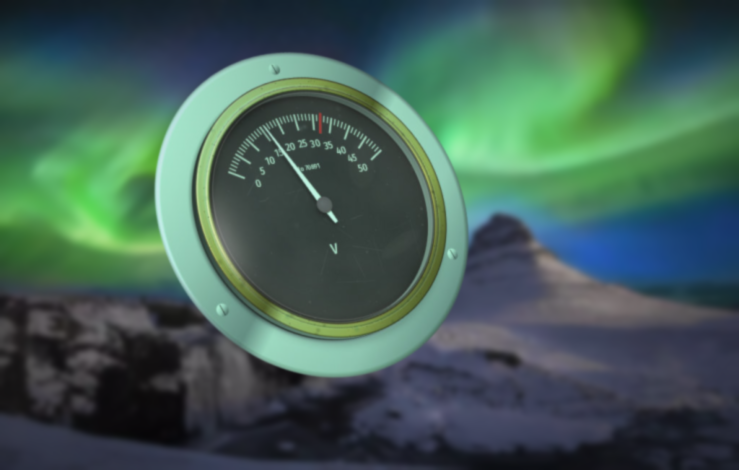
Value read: 15 (V)
